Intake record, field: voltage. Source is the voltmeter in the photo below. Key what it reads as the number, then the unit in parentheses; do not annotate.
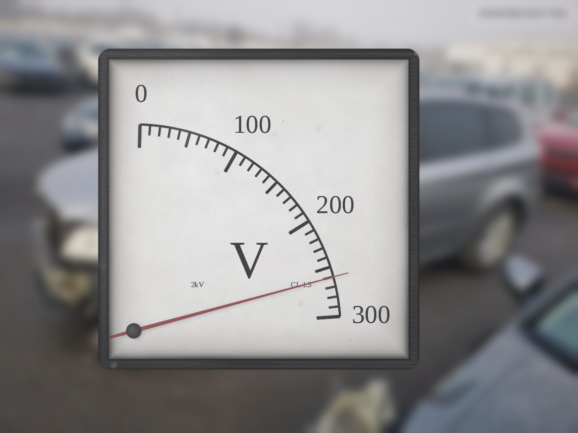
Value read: 260 (V)
